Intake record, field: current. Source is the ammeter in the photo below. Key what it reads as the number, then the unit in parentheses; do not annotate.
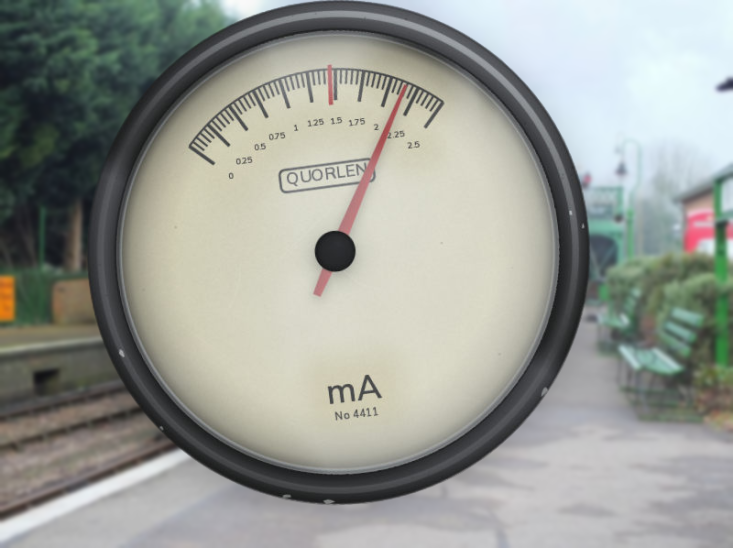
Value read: 2.15 (mA)
